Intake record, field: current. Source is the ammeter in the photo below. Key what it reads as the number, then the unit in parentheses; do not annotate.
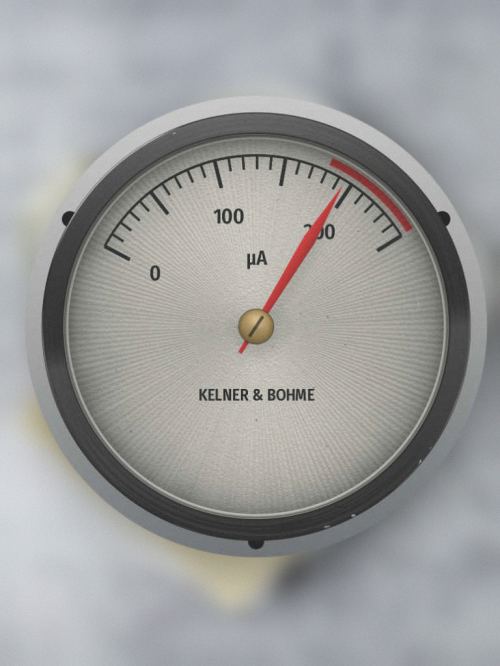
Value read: 195 (µA)
